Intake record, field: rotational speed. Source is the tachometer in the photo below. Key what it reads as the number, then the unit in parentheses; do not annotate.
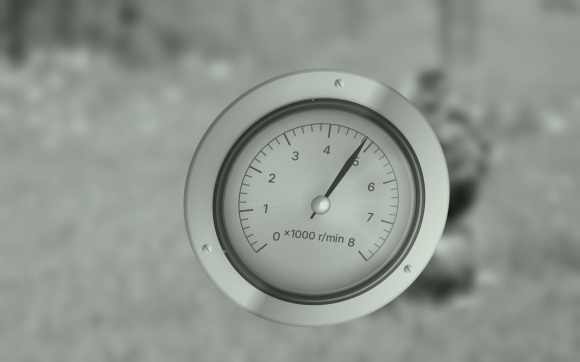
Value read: 4800 (rpm)
